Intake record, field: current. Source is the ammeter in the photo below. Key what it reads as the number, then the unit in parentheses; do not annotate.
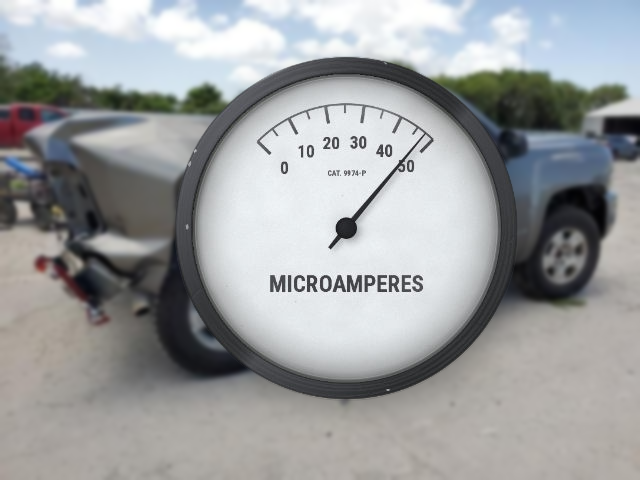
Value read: 47.5 (µA)
